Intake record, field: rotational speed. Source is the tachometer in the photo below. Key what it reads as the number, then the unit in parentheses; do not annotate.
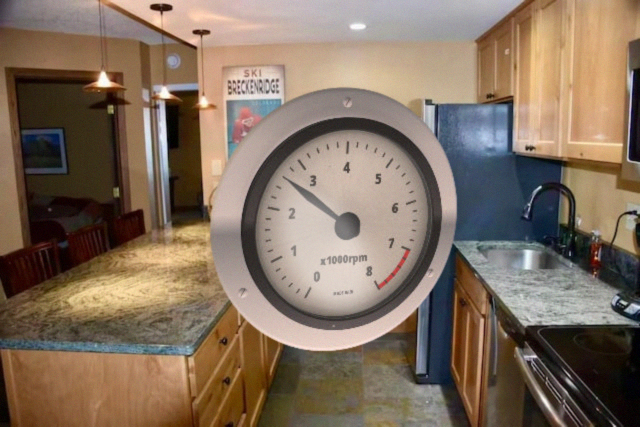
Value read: 2600 (rpm)
